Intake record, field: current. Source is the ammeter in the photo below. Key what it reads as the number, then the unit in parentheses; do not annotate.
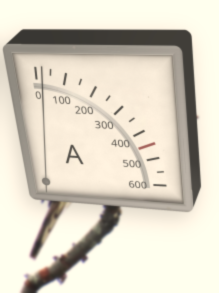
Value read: 25 (A)
